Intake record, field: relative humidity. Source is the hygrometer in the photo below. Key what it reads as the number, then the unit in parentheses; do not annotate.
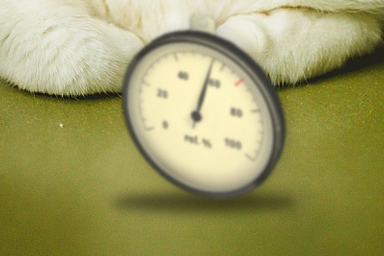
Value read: 56 (%)
